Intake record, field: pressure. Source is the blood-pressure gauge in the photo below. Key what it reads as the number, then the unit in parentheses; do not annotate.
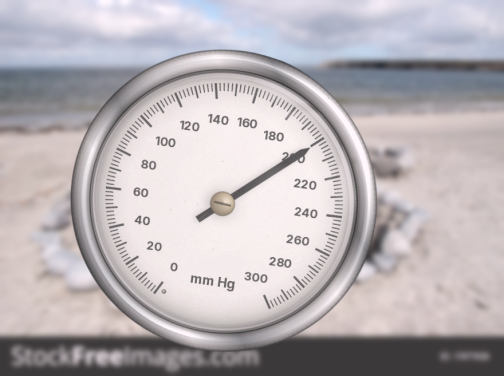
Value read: 200 (mmHg)
